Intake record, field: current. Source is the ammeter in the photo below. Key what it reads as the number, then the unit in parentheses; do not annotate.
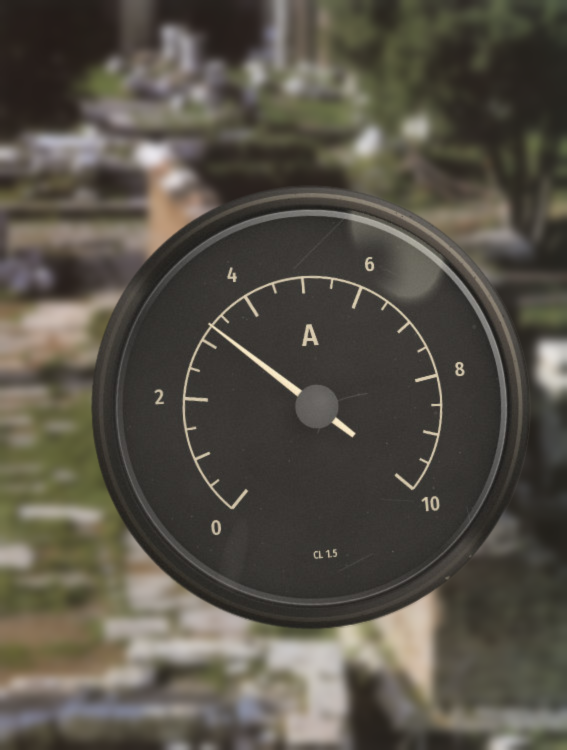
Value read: 3.25 (A)
